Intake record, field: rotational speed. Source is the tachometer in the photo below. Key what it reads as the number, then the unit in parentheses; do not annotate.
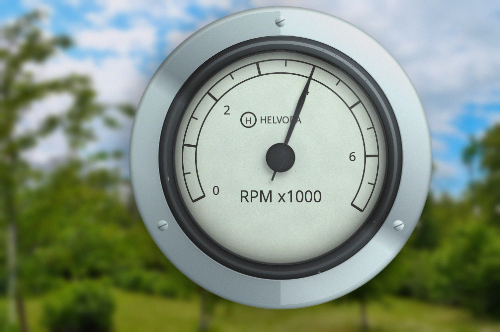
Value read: 4000 (rpm)
